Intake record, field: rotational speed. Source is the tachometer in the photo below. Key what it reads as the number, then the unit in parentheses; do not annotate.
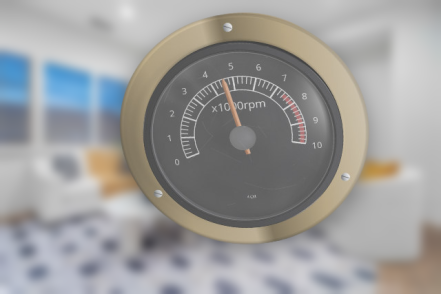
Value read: 4600 (rpm)
